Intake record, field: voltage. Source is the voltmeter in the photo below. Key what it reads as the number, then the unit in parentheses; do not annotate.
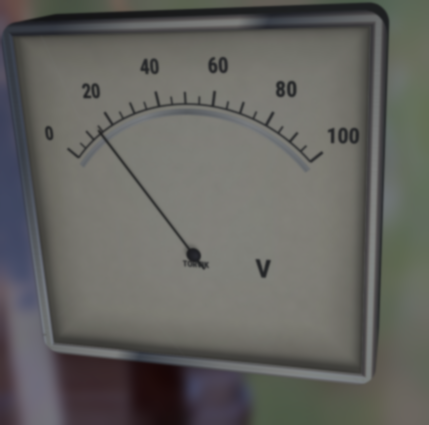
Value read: 15 (V)
